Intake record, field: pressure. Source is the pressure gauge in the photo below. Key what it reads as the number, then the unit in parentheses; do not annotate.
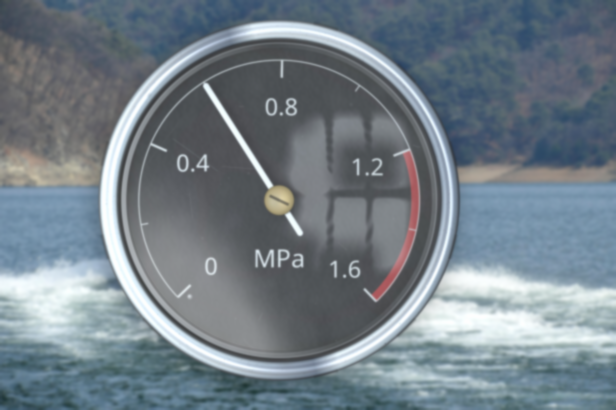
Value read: 0.6 (MPa)
